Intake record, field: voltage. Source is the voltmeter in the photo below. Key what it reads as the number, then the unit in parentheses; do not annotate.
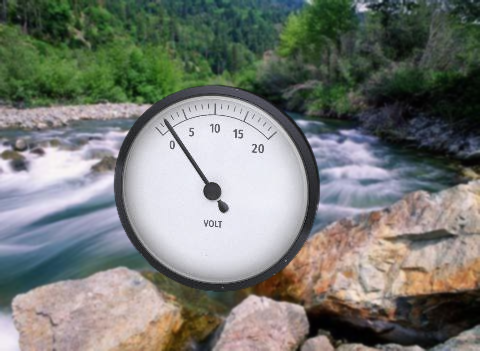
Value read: 2 (V)
